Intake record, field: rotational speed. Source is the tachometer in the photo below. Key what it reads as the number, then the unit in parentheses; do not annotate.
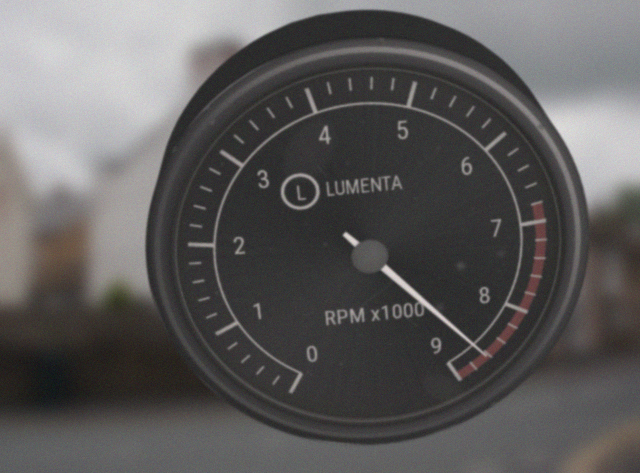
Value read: 8600 (rpm)
